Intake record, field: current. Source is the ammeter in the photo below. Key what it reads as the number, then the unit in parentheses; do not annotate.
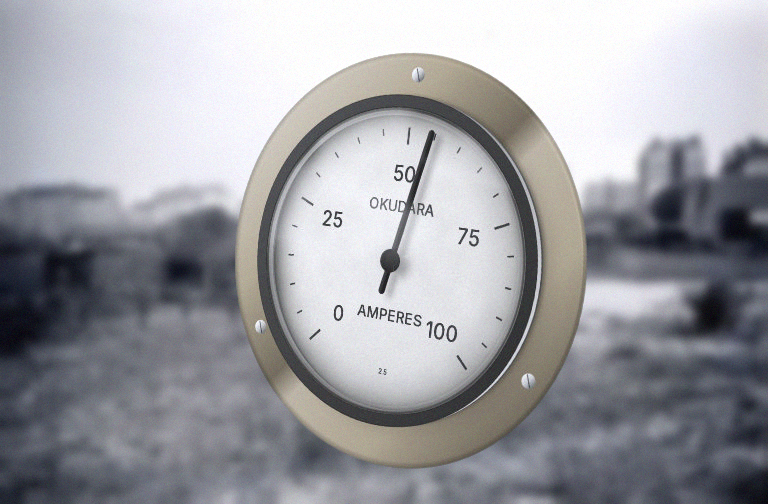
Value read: 55 (A)
